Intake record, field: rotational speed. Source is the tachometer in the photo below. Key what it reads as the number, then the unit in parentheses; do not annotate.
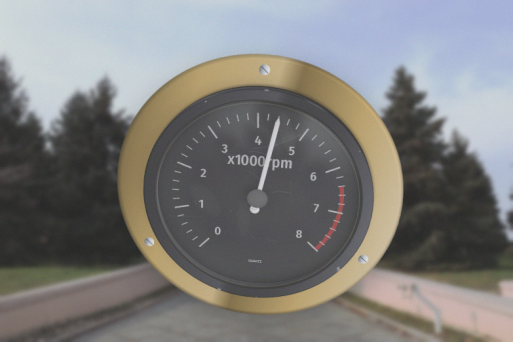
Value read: 4400 (rpm)
